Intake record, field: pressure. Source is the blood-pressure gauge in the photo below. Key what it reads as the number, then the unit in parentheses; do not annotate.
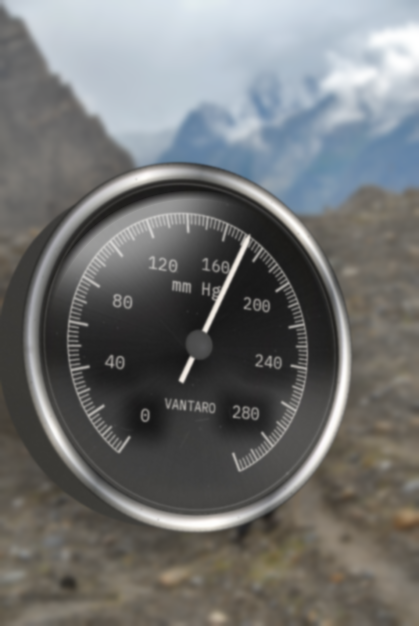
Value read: 170 (mmHg)
